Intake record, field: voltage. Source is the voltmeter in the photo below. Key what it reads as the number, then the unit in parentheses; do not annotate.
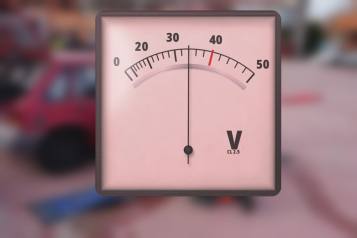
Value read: 34 (V)
